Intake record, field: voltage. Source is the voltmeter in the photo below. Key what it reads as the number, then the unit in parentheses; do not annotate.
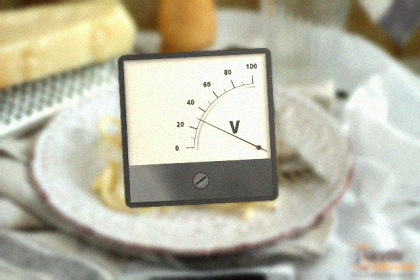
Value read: 30 (V)
